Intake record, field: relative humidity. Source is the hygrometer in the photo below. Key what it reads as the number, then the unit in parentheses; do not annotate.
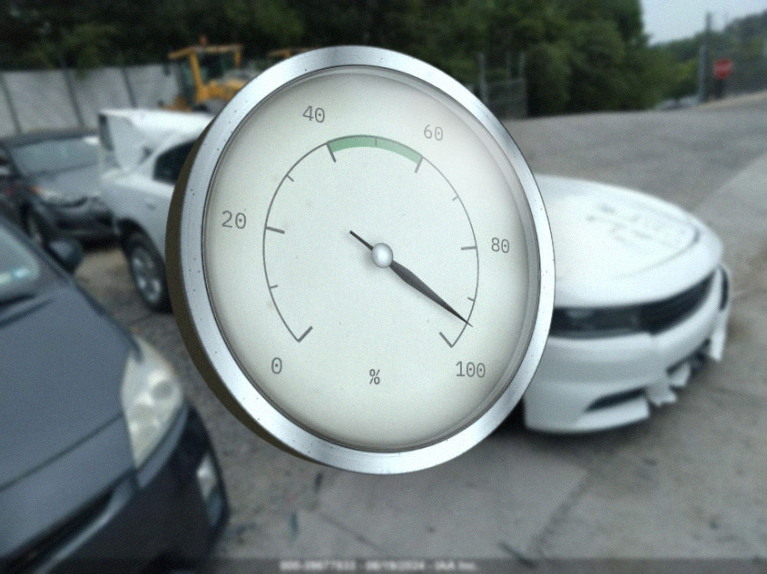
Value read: 95 (%)
